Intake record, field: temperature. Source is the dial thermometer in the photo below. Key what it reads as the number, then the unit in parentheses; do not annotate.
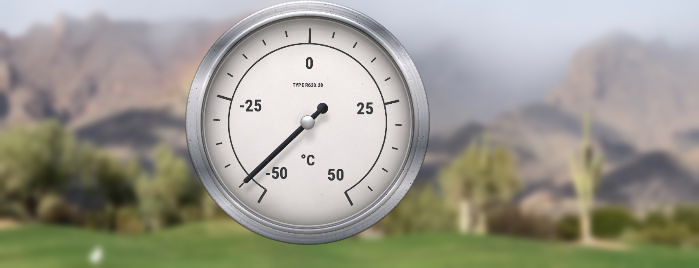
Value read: -45 (°C)
